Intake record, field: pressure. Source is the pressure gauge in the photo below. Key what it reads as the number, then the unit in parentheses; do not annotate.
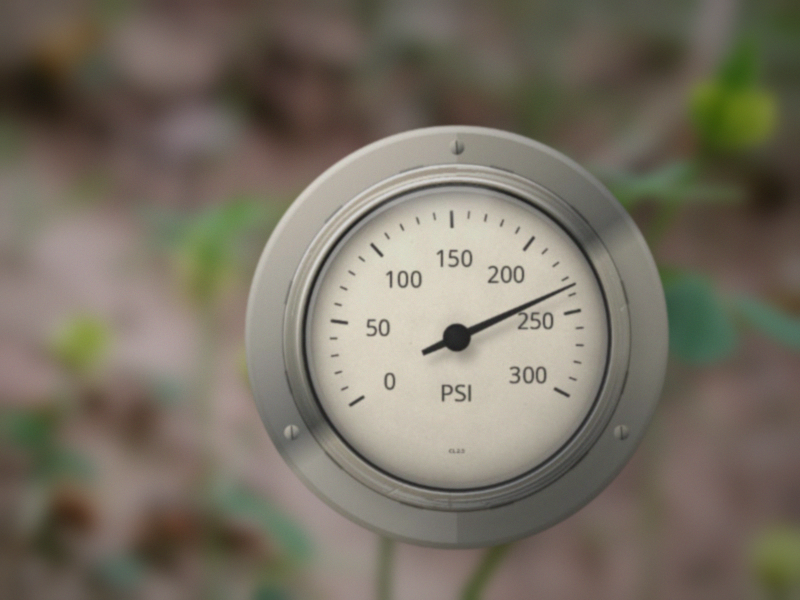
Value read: 235 (psi)
